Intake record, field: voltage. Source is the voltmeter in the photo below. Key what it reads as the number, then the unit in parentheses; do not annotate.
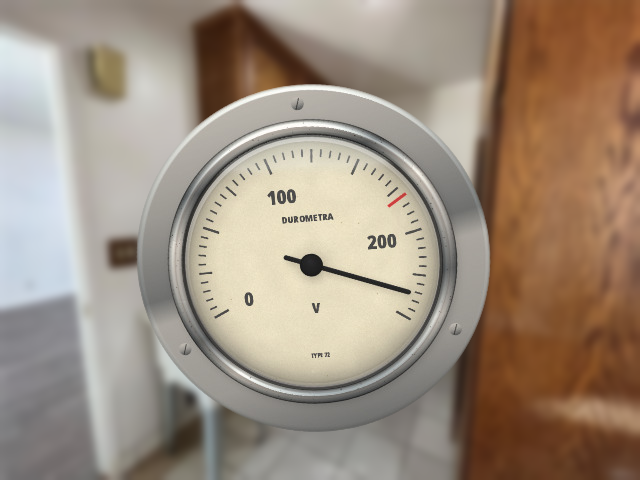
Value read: 235 (V)
